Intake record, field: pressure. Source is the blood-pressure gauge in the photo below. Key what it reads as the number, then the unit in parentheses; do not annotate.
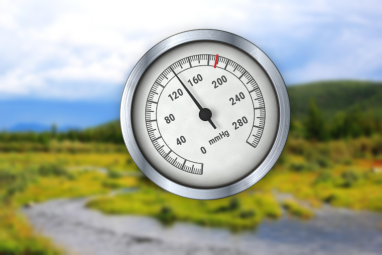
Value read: 140 (mmHg)
